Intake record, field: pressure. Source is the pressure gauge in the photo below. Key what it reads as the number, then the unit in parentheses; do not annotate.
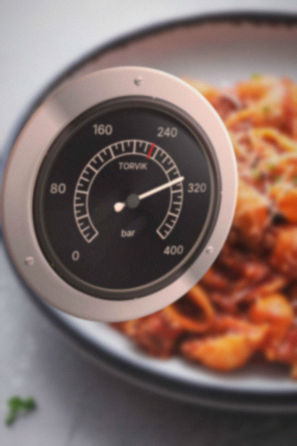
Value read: 300 (bar)
